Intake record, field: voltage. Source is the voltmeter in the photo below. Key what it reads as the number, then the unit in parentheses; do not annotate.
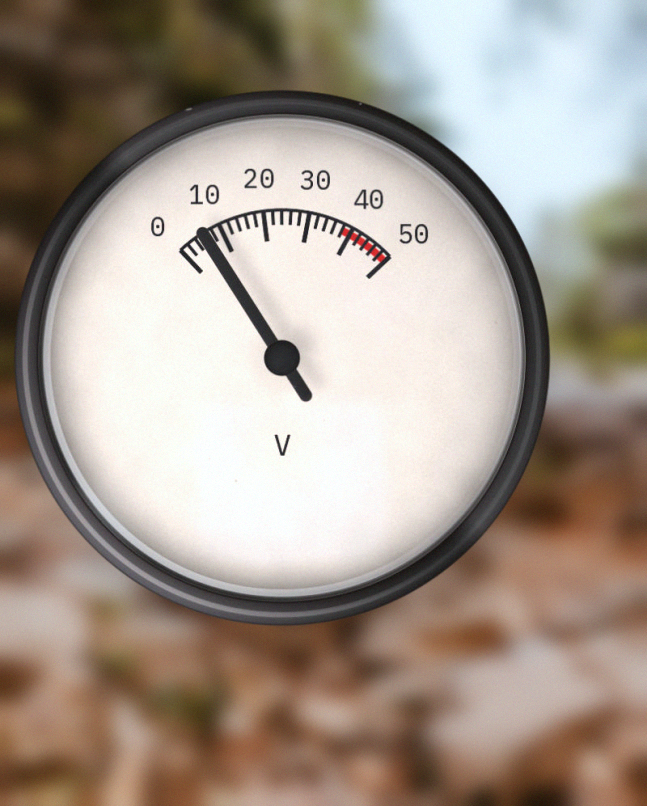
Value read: 6 (V)
